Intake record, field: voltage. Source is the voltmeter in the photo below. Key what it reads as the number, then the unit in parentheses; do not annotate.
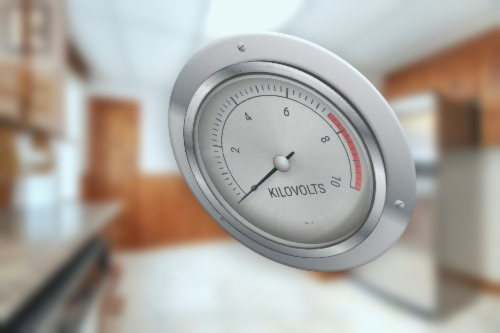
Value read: 0 (kV)
